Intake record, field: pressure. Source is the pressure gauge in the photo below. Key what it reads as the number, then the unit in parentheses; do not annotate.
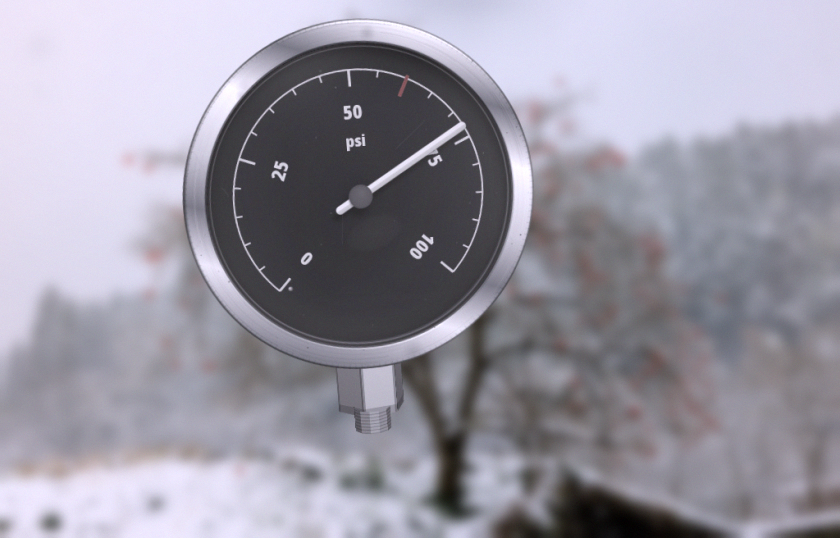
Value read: 72.5 (psi)
